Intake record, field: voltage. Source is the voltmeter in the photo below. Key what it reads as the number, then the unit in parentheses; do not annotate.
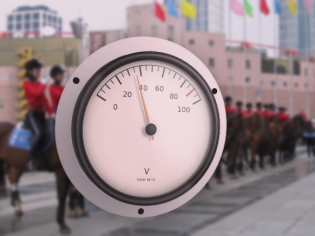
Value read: 35 (V)
